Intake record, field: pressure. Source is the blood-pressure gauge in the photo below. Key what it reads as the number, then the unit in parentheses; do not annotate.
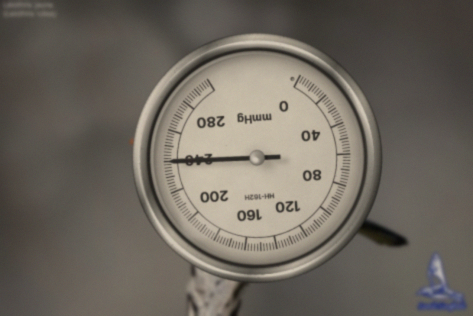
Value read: 240 (mmHg)
